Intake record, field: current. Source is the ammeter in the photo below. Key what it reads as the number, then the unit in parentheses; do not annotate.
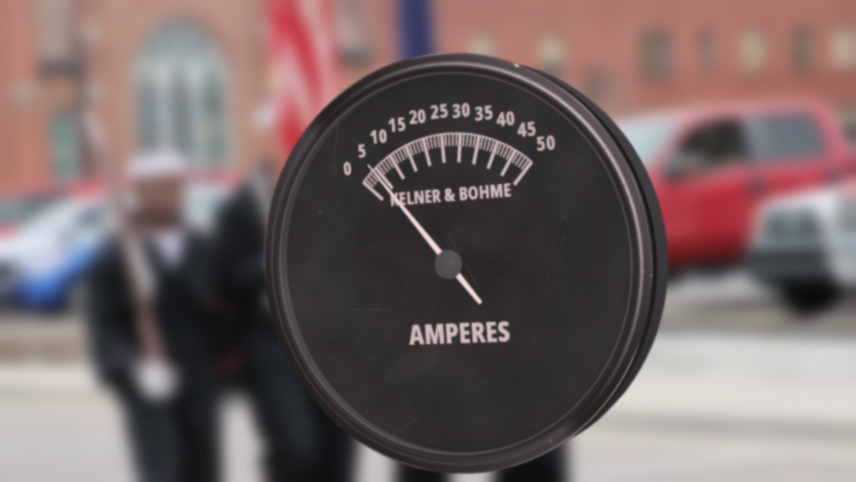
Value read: 5 (A)
